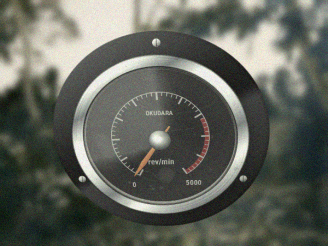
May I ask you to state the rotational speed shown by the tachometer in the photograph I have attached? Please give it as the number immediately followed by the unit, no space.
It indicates 100rpm
